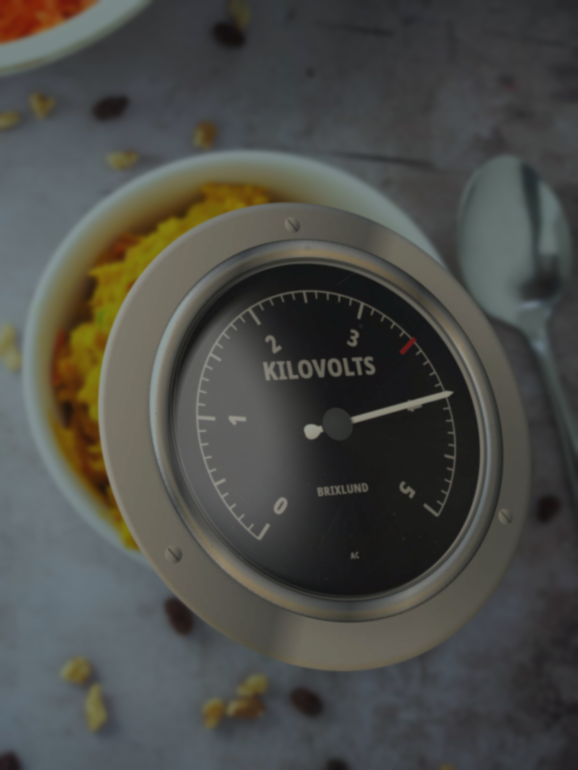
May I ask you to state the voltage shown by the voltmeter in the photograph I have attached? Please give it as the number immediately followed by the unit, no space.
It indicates 4kV
